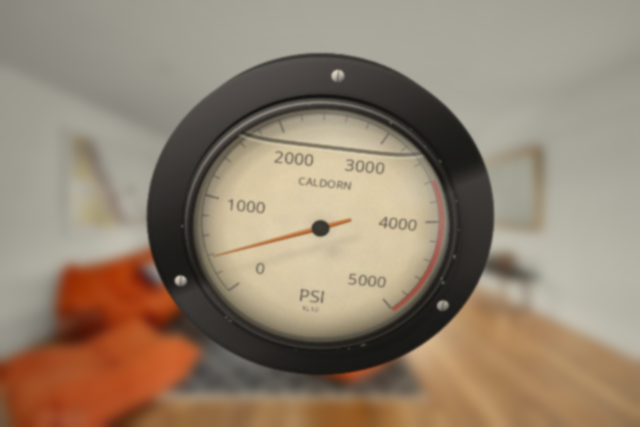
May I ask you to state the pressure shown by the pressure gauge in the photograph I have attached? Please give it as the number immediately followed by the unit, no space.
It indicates 400psi
